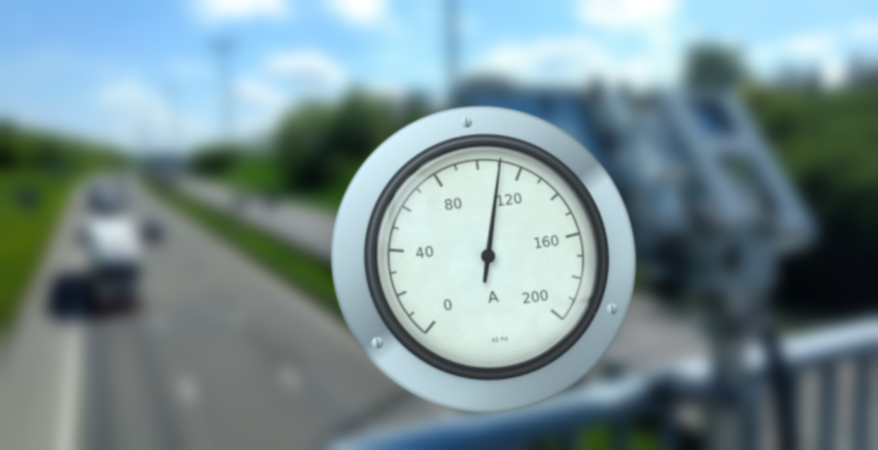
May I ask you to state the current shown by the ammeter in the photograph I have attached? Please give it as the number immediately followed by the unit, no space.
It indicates 110A
